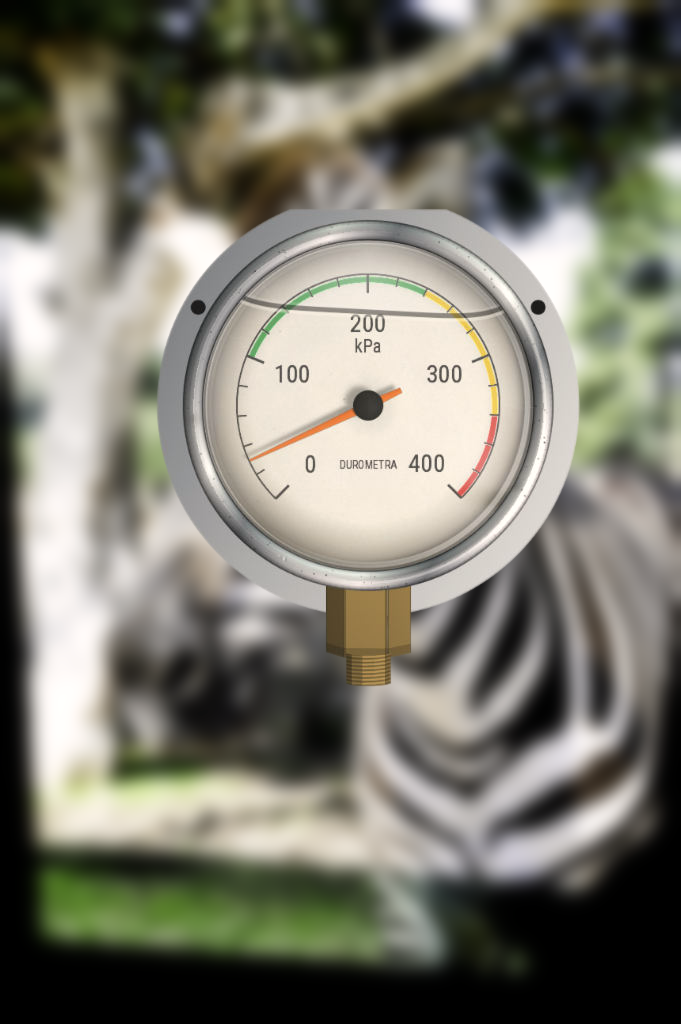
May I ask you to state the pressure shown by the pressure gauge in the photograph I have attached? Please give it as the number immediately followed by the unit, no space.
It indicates 30kPa
